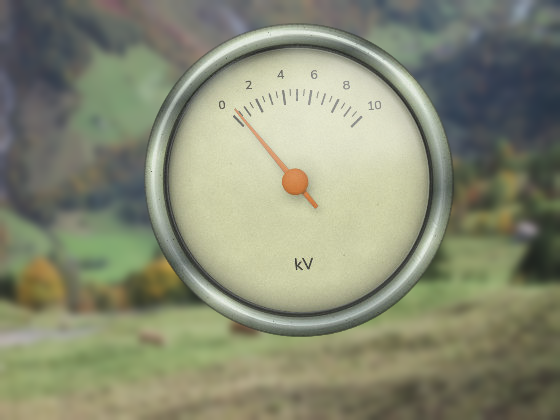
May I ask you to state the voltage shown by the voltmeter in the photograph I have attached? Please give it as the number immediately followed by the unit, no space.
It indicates 0.5kV
